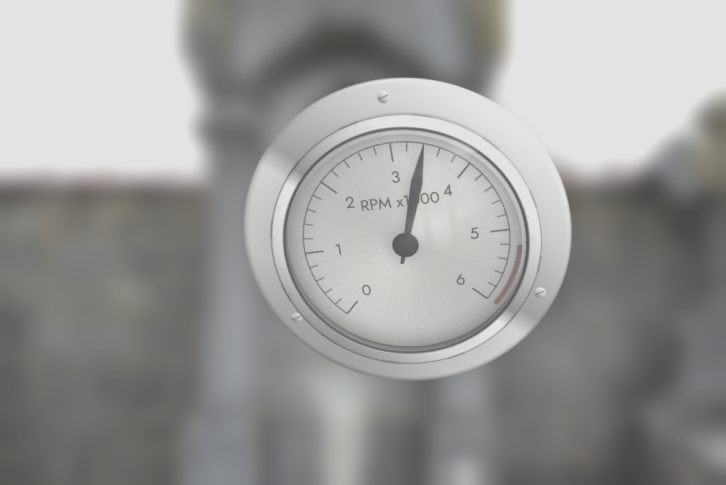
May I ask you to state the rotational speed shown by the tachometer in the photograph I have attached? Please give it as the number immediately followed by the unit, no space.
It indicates 3400rpm
